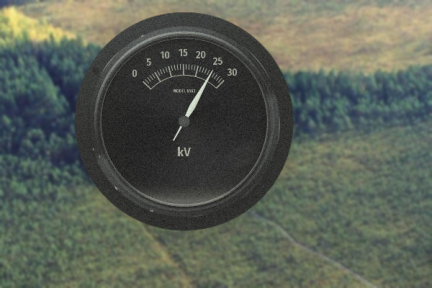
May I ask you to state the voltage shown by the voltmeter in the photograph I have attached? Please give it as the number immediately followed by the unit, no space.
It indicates 25kV
